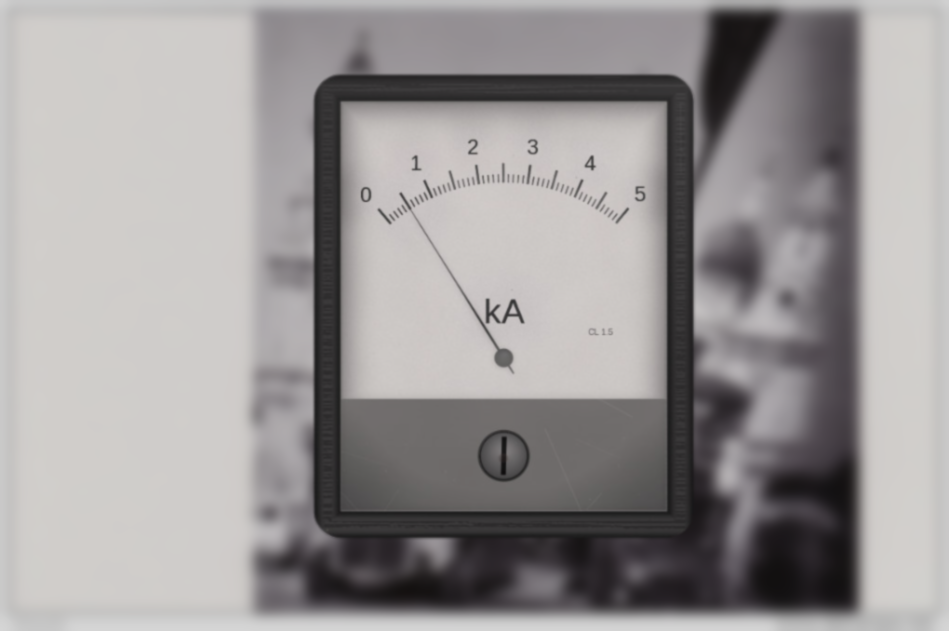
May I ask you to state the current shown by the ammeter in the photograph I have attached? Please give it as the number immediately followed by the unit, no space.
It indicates 0.5kA
